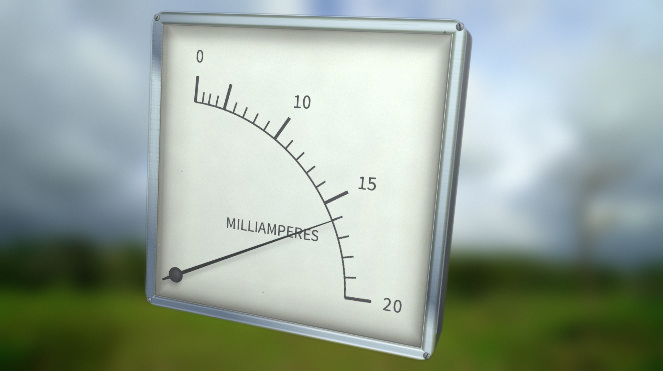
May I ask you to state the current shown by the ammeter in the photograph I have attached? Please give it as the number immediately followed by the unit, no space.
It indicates 16mA
